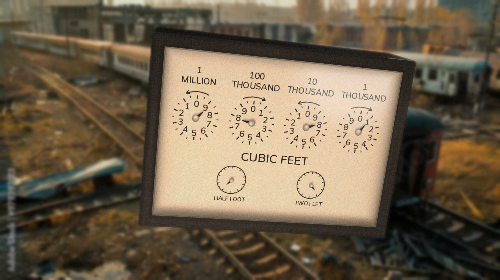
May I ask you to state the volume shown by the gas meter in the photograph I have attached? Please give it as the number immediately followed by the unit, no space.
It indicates 878100ft³
